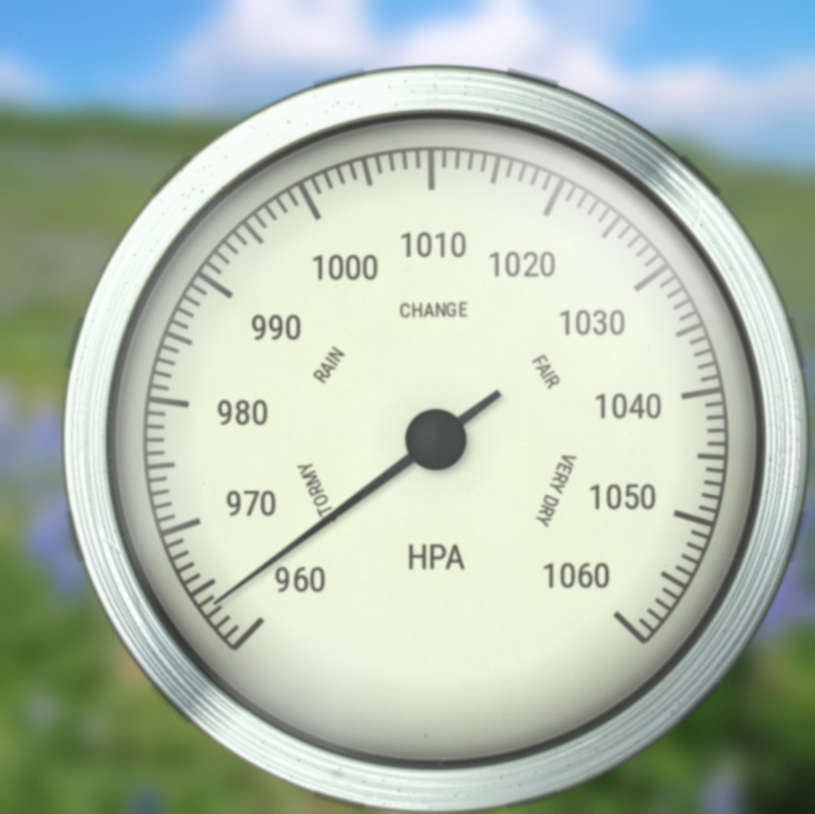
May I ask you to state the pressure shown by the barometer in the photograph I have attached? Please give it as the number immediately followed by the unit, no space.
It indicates 963.5hPa
